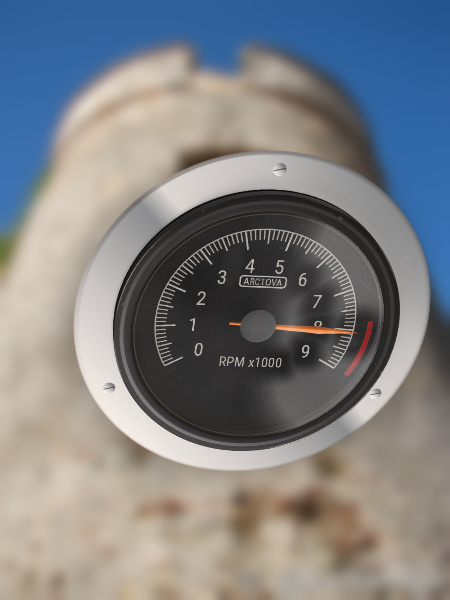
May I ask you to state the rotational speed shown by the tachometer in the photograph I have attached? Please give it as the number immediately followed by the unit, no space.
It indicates 8000rpm
